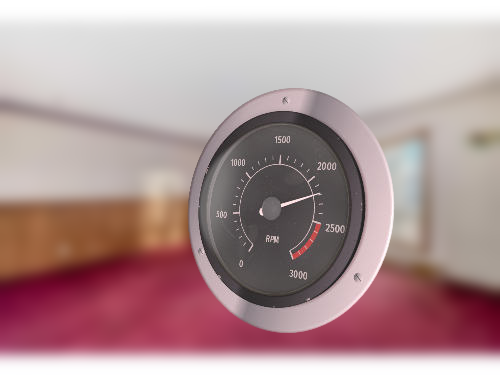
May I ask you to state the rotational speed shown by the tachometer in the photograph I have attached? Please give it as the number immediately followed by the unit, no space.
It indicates 2200rpm
